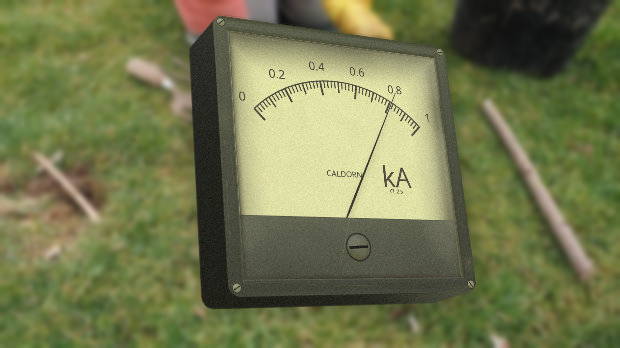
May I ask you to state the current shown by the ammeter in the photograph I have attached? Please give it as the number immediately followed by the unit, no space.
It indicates 0.8kA
